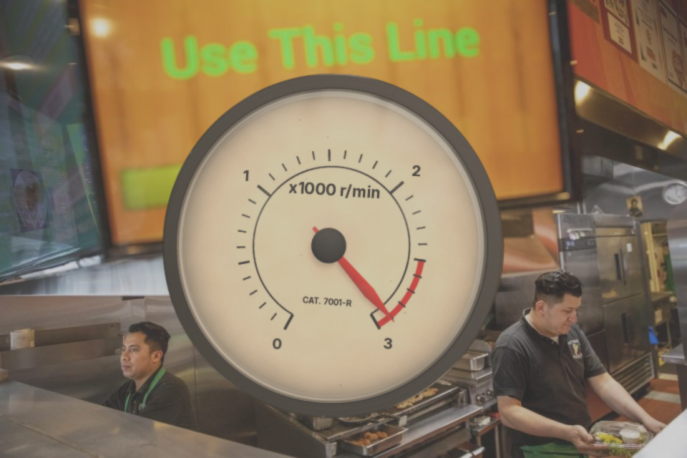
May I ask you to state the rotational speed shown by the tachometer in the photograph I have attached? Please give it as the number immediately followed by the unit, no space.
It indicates 2900rpm
